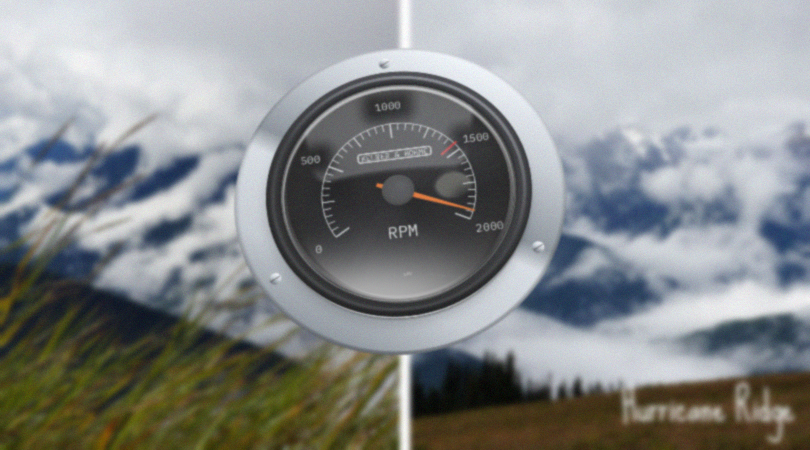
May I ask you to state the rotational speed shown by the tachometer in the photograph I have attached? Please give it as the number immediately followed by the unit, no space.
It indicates 1950rpm
